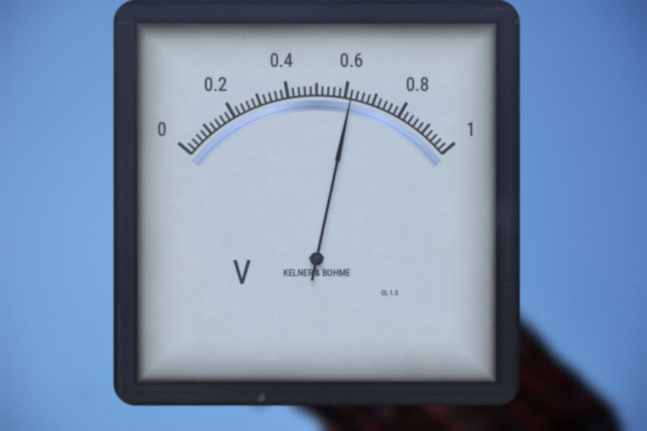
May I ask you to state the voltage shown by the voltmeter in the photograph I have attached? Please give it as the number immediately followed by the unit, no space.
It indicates 0.62V
